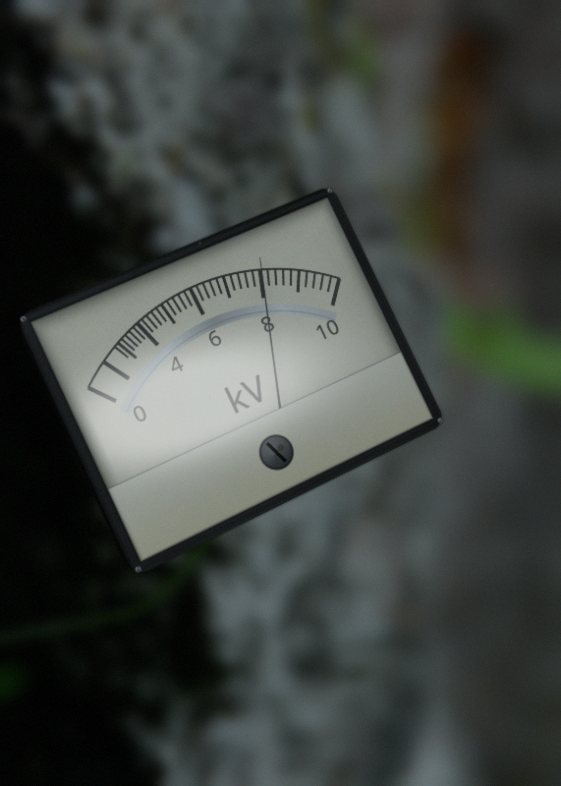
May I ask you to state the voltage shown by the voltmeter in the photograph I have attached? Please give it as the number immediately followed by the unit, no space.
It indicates 8kV
